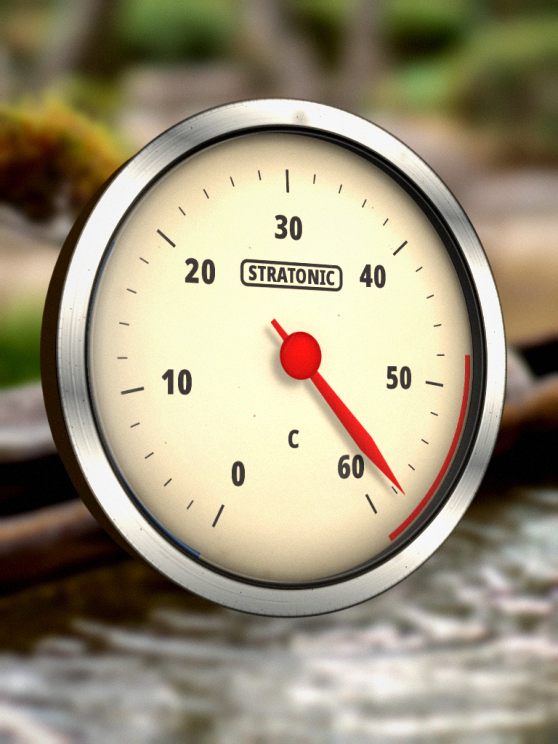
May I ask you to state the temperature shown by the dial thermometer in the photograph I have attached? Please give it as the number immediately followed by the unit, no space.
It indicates 58°C
